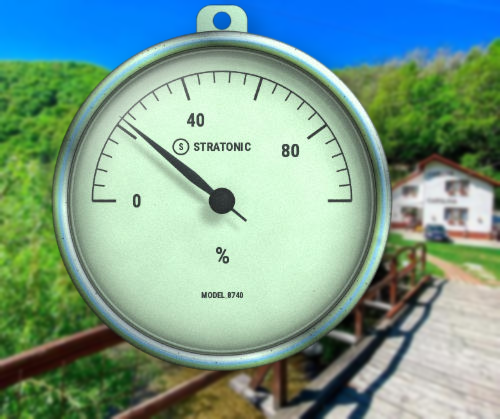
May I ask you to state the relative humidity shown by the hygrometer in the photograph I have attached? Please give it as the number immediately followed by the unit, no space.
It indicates 22%
